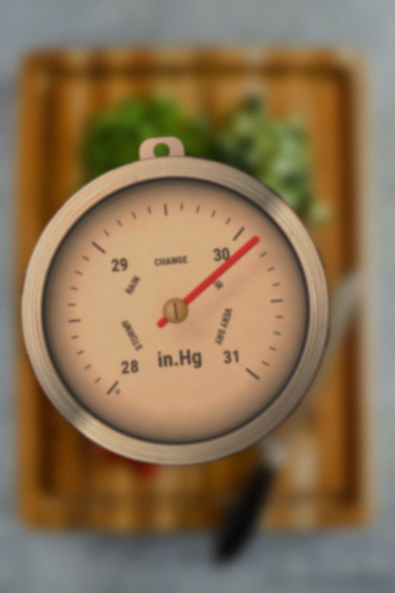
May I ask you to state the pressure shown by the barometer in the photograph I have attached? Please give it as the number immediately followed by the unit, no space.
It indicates 30.1inHg
